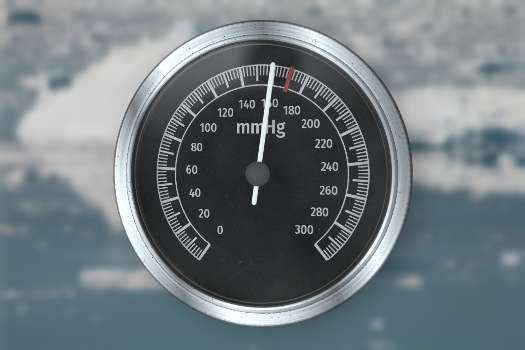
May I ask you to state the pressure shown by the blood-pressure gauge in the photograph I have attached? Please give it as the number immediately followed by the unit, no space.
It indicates 160mmHg
